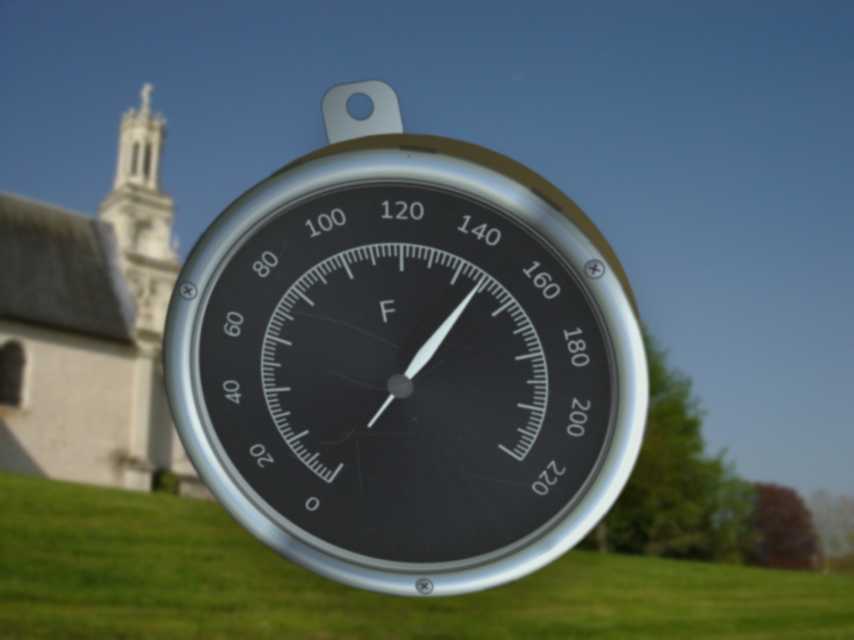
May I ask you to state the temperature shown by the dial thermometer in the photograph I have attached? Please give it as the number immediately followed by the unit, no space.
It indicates 148°F
